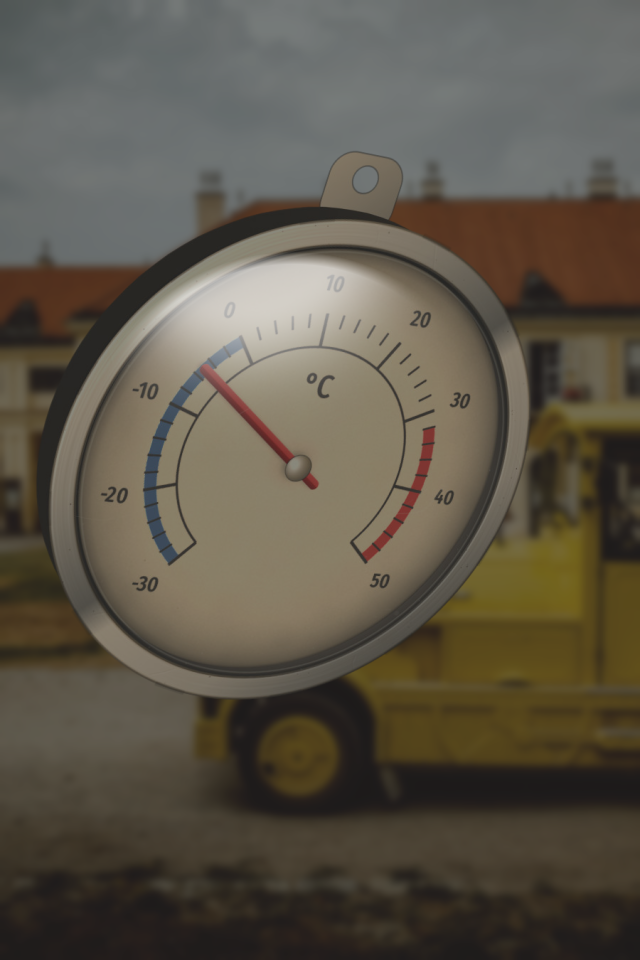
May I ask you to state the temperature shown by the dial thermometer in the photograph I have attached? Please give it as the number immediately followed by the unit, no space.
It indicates -5°C
